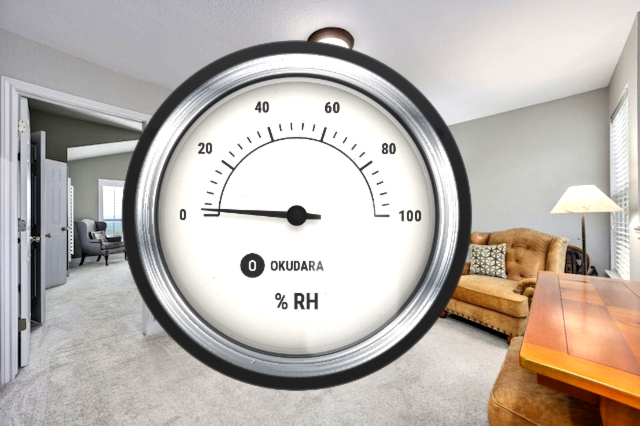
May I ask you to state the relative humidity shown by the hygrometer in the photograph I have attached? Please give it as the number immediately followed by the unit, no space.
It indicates 2%
